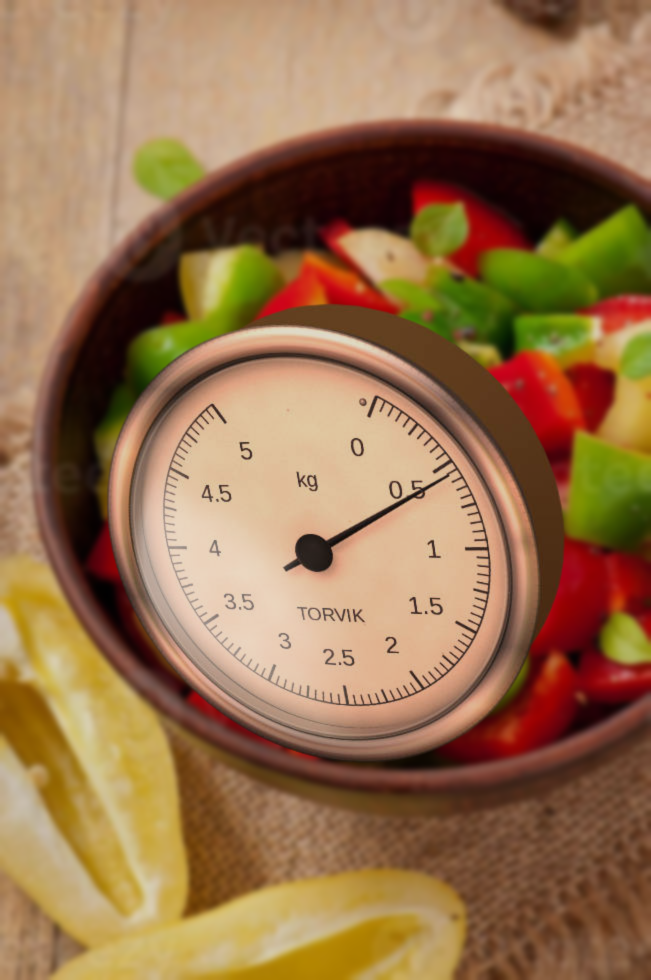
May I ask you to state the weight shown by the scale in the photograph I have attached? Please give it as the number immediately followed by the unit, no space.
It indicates 0.55kg
